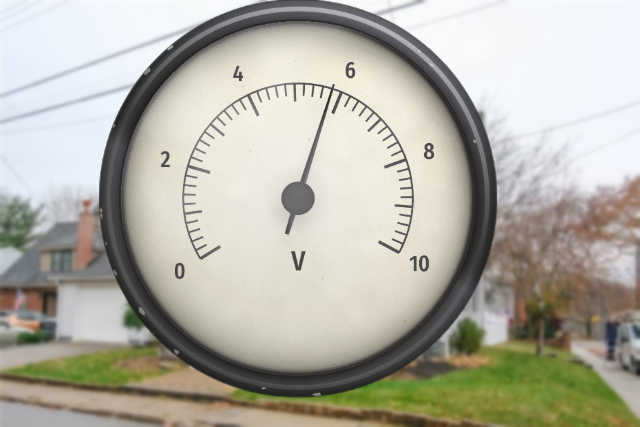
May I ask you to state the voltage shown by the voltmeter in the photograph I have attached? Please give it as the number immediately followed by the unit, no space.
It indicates 5.8V
